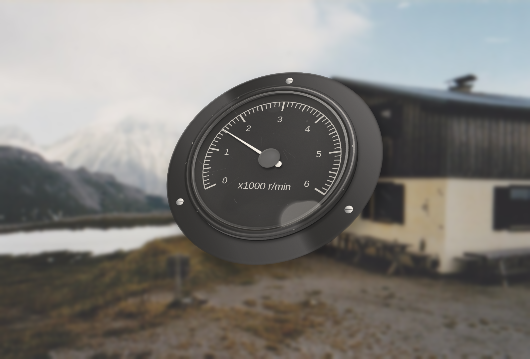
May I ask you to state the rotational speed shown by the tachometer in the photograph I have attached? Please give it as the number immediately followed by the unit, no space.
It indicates 1500rpm
